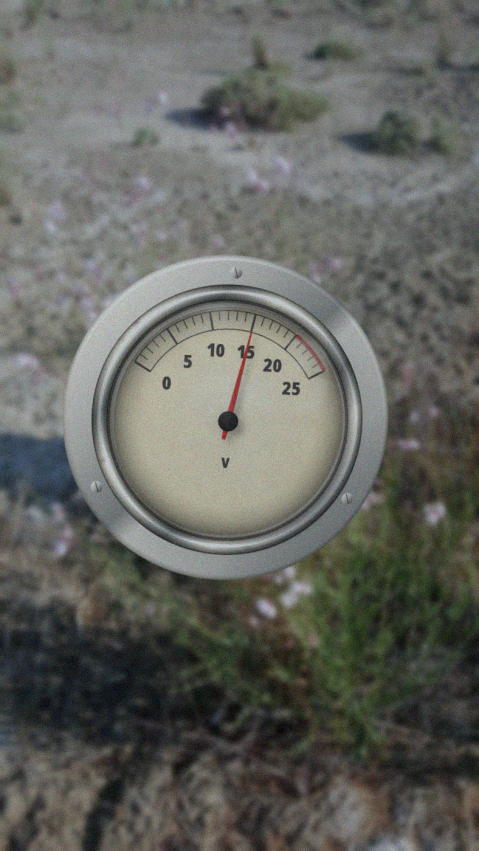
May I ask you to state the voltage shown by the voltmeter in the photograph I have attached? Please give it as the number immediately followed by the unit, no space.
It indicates 15V
